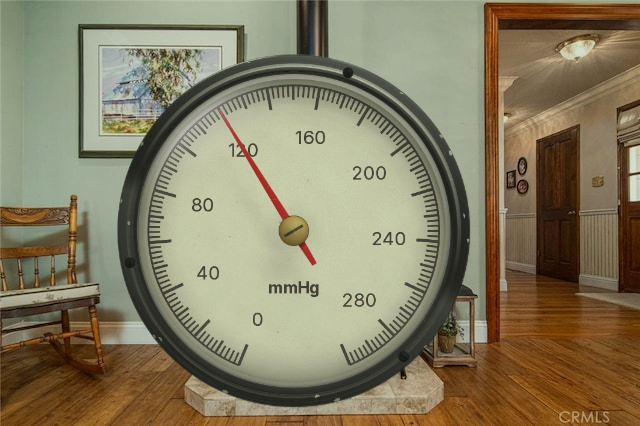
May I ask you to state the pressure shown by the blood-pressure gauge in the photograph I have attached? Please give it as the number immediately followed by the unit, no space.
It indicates 120mmHg
